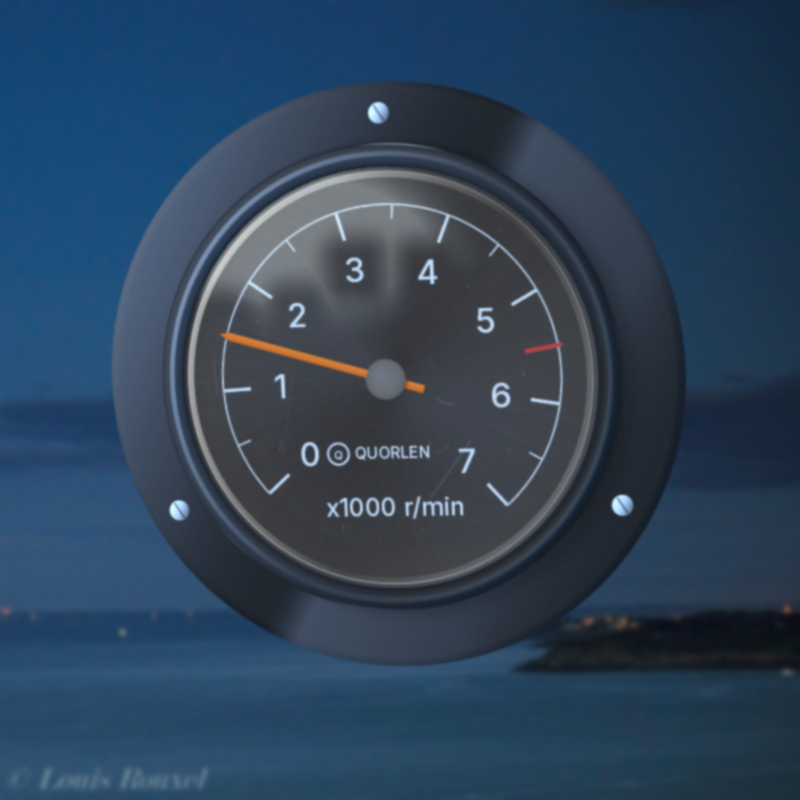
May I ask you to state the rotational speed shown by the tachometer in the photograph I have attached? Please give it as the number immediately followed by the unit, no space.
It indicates 1500rpm
